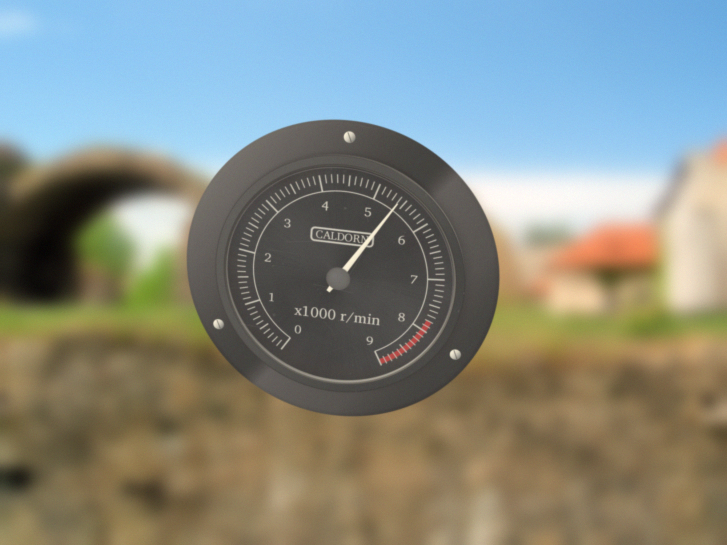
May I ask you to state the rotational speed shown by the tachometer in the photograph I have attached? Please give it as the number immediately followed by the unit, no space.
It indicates 5400rpm
